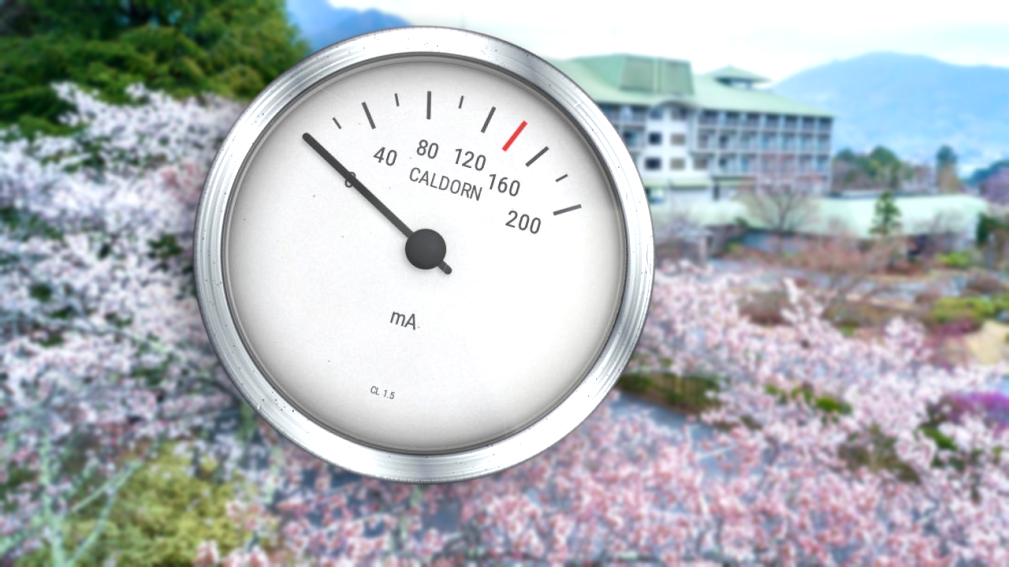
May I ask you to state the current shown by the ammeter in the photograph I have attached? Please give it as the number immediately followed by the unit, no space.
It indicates 0mA
